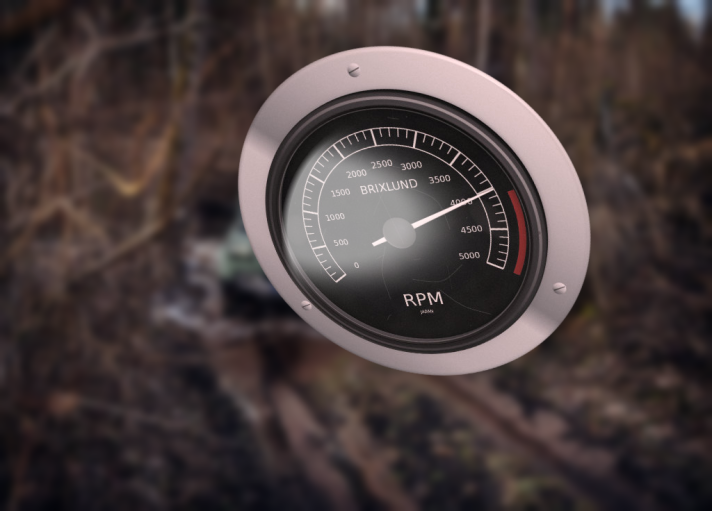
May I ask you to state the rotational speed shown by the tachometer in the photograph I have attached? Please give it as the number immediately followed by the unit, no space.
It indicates 4000rpm
